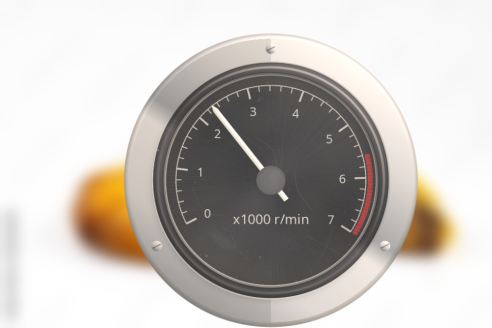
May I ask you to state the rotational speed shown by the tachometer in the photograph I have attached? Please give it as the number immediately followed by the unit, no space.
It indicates 2300rpm
